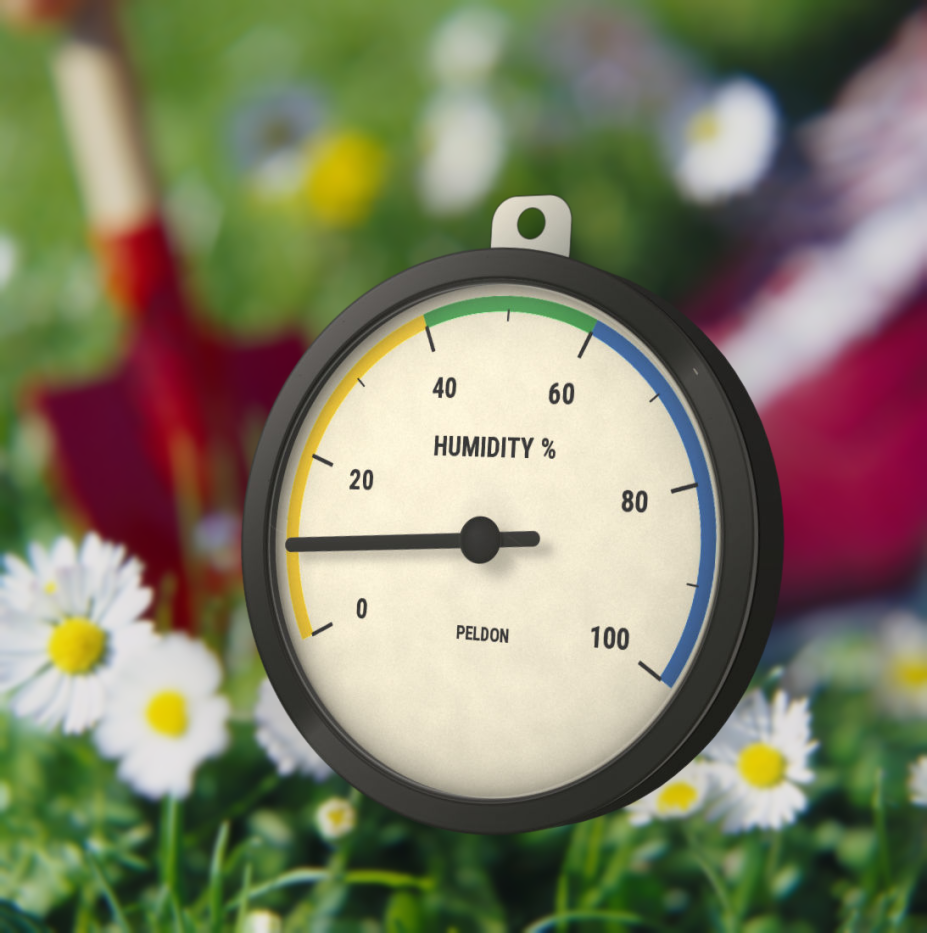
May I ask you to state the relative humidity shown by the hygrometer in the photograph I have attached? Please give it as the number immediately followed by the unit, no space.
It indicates 10%
